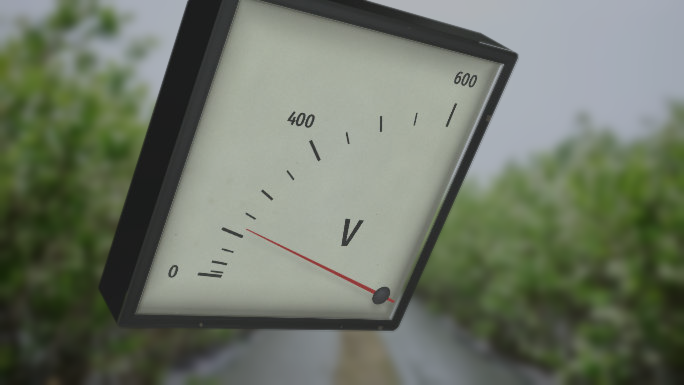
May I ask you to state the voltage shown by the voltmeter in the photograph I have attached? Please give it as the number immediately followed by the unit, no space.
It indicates 225V
